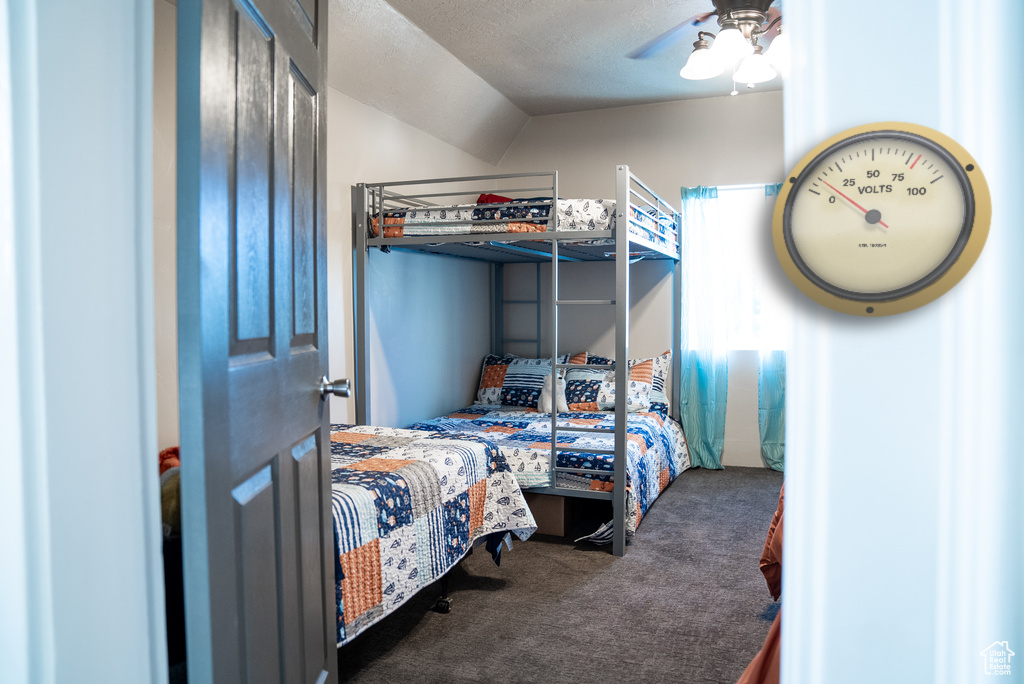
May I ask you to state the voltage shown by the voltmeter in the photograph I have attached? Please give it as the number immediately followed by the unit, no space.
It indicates 10V
